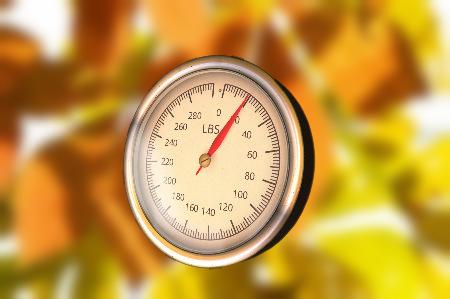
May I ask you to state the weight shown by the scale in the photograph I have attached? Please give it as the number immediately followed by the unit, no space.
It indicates 20lb
